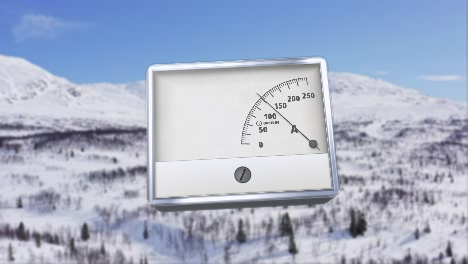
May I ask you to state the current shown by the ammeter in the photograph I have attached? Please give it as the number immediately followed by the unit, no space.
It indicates 125A
